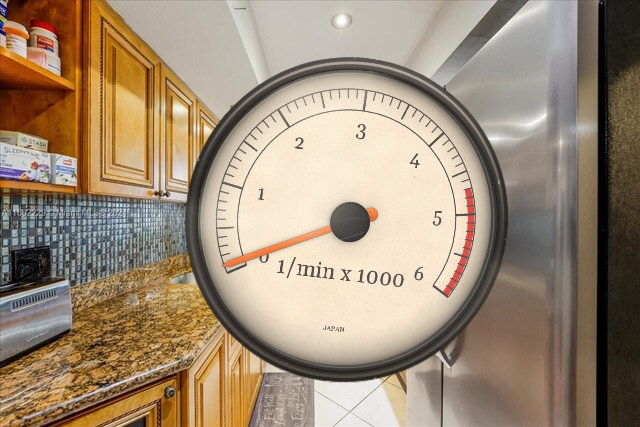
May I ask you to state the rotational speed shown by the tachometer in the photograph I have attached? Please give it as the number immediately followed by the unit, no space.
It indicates 100rpm
